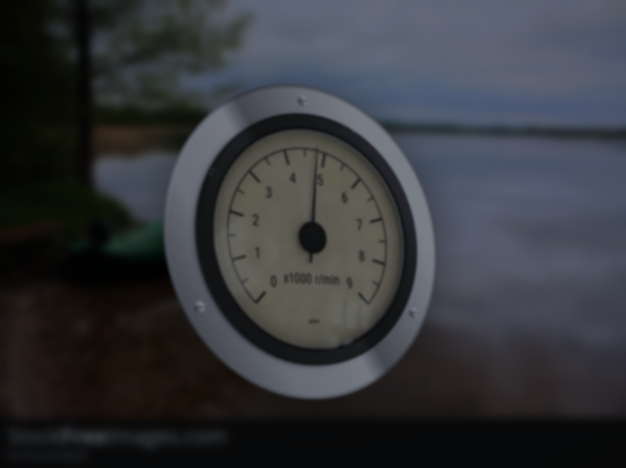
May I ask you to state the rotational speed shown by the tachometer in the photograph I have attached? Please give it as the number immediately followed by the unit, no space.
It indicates 4750rpm
